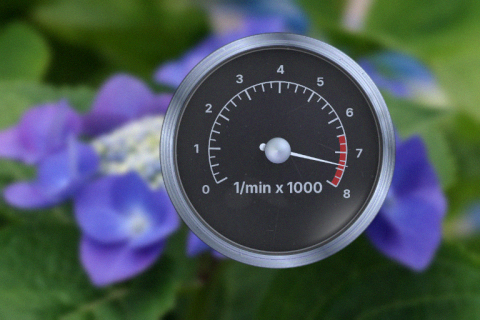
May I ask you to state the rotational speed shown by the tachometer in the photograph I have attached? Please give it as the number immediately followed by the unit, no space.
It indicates 7375rpm
